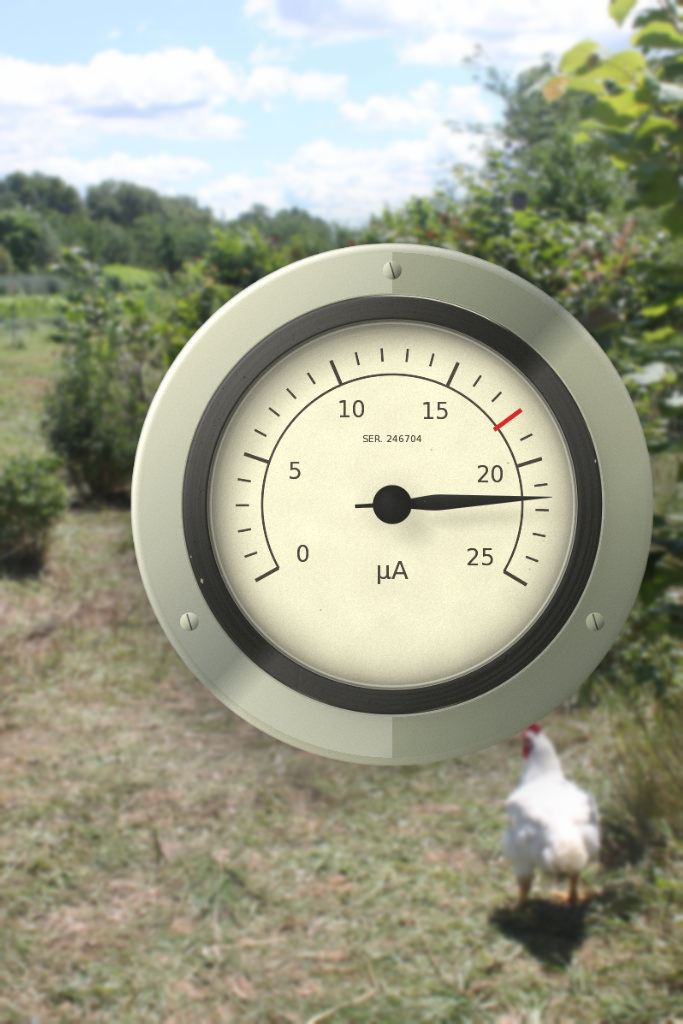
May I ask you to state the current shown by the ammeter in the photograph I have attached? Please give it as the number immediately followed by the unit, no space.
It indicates 21.5µA
